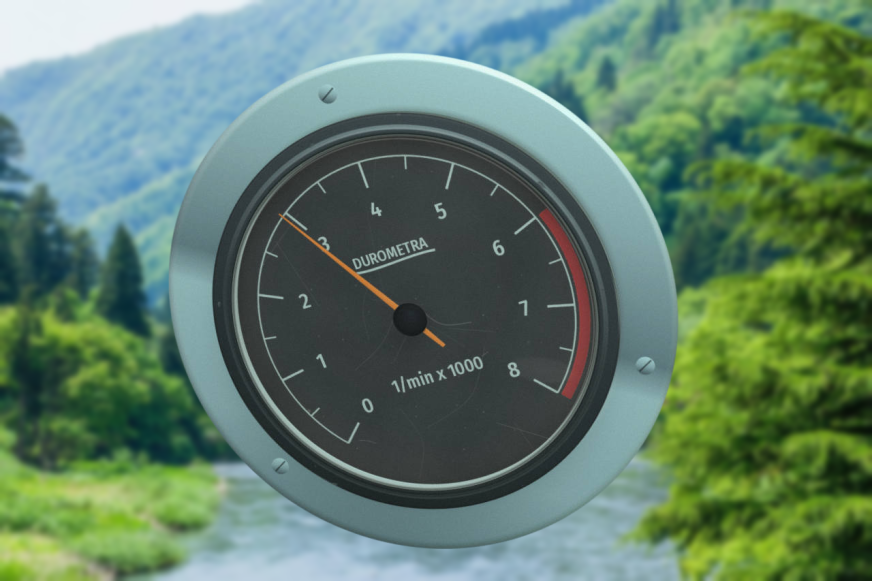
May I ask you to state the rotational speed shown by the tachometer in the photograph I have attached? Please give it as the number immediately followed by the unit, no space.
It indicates 3000rpm
